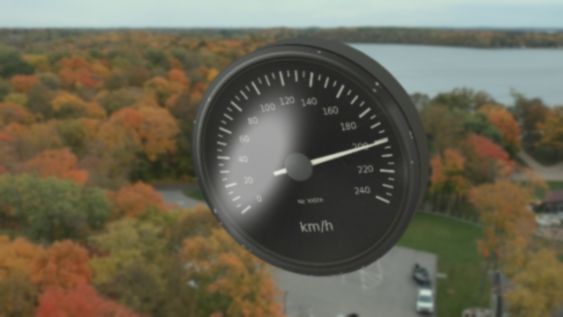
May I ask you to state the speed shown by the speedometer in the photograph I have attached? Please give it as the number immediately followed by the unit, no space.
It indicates 200km/h
